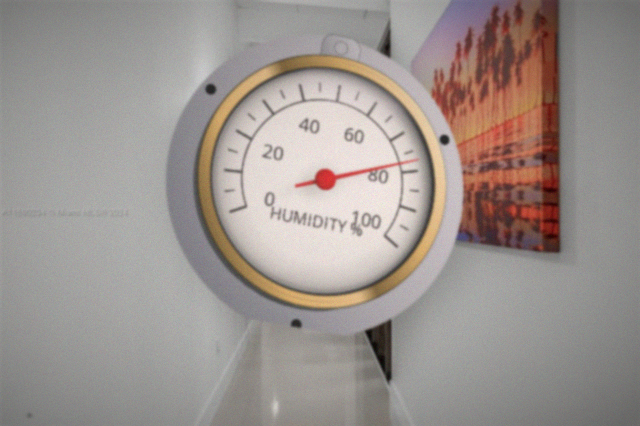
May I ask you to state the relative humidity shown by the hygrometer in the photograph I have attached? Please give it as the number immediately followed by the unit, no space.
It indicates 77.5%
